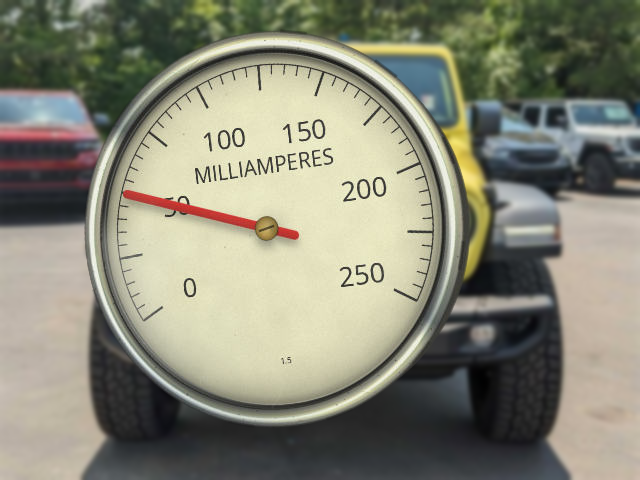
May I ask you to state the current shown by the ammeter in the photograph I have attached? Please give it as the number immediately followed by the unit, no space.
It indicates 50mA
